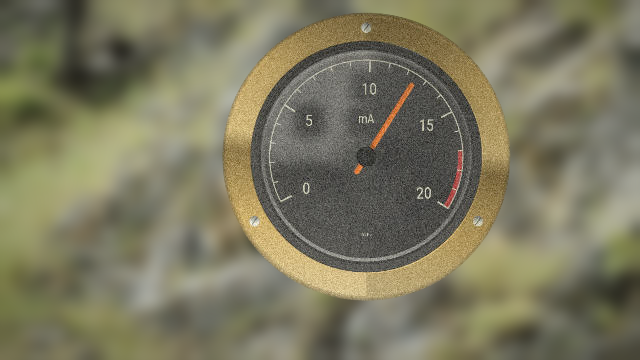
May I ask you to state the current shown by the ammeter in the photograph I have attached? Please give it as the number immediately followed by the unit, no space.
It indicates 12.5mA
